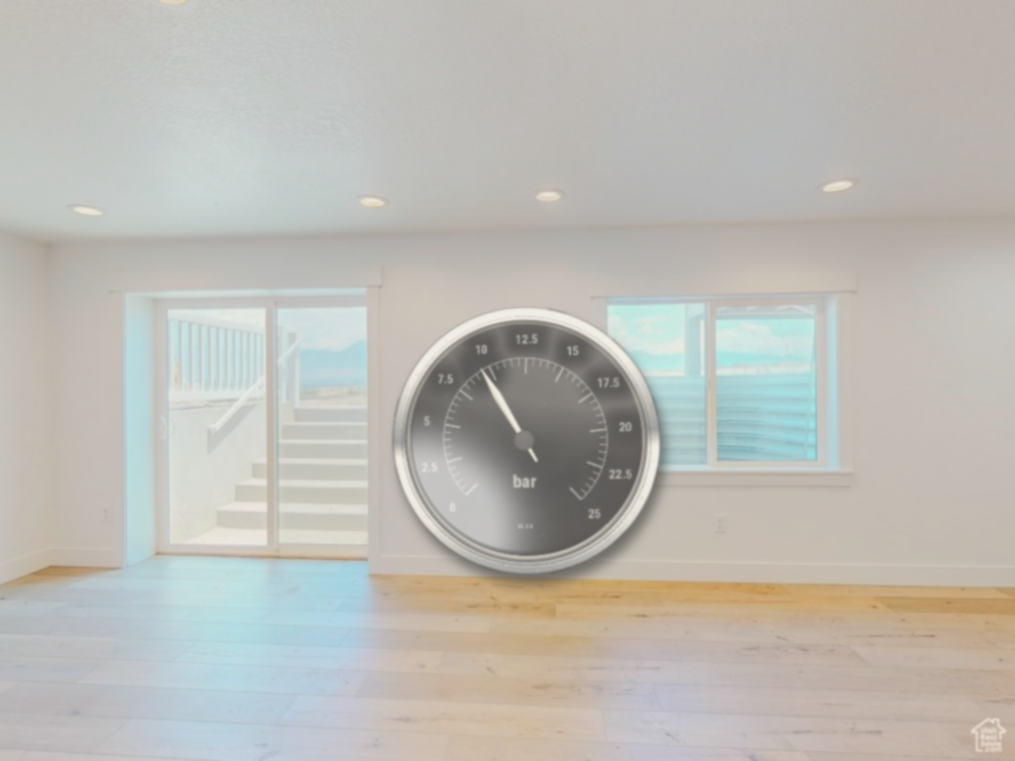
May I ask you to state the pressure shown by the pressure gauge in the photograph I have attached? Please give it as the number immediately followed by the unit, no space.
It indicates 9.5bar
